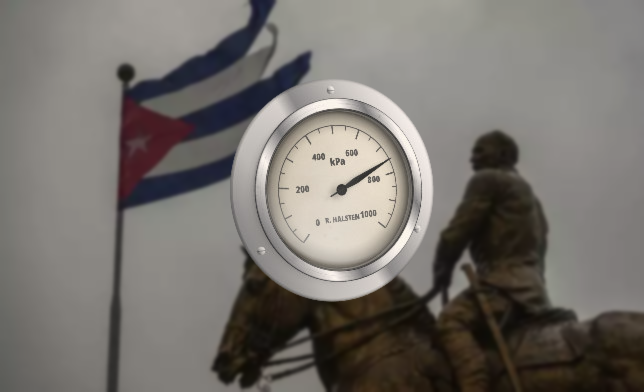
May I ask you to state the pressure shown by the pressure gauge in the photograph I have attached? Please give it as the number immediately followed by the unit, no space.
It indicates 750kPa
